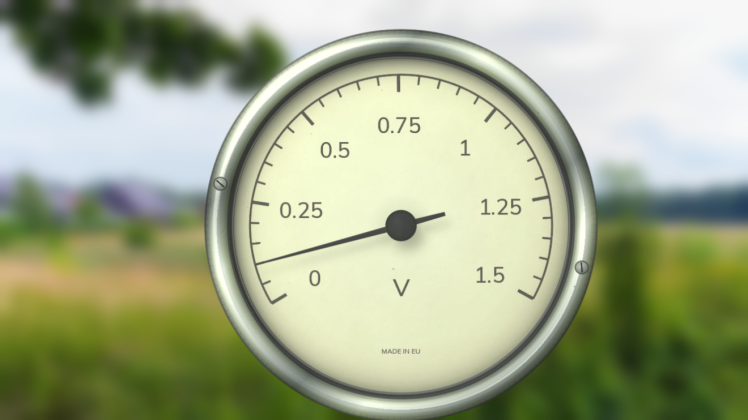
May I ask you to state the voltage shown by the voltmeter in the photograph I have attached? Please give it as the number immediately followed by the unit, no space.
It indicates 0.1V
